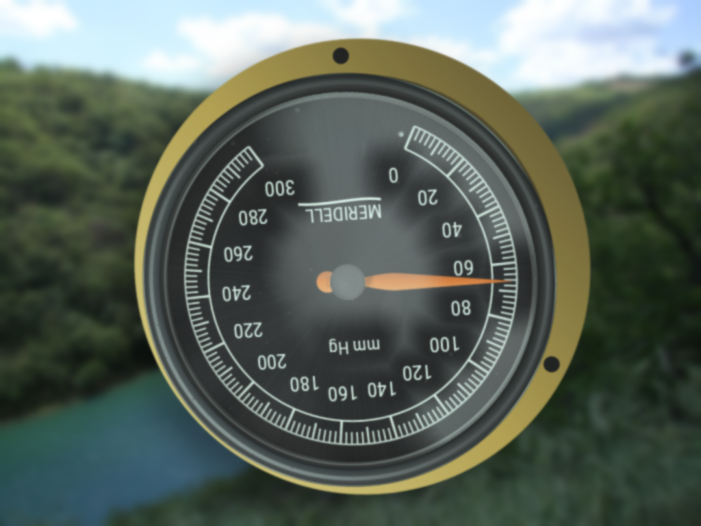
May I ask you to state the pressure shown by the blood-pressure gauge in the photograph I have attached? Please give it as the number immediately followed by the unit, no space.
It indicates 66mmHg
